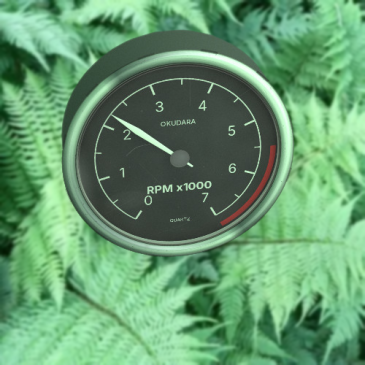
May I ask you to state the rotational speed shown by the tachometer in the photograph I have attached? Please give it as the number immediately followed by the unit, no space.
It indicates 2250rpm
